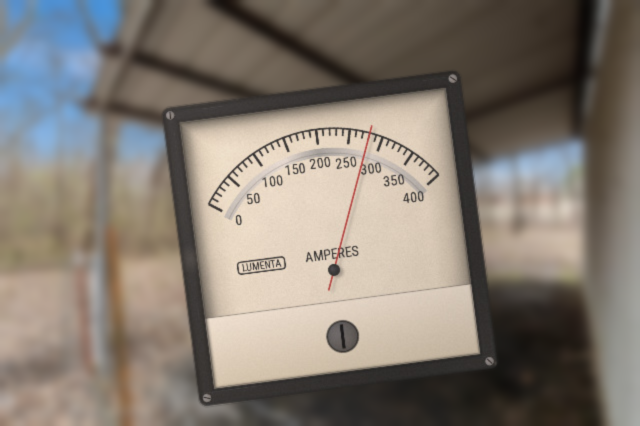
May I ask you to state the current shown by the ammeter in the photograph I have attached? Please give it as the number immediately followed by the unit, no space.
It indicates 280A
